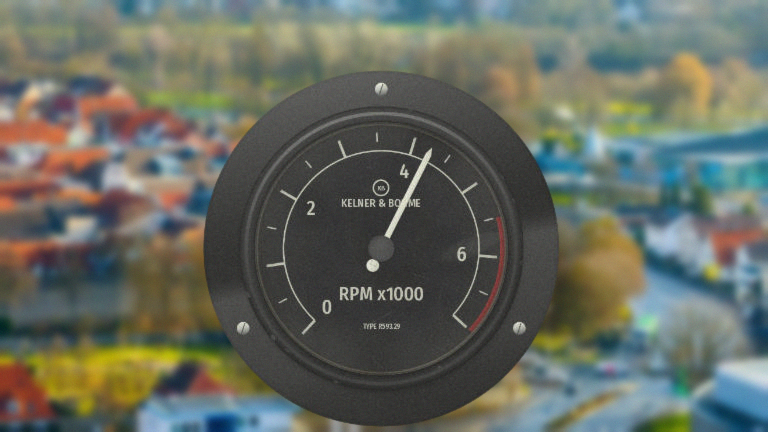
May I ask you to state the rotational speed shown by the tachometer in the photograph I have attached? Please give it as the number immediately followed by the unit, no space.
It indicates 4250rpm
